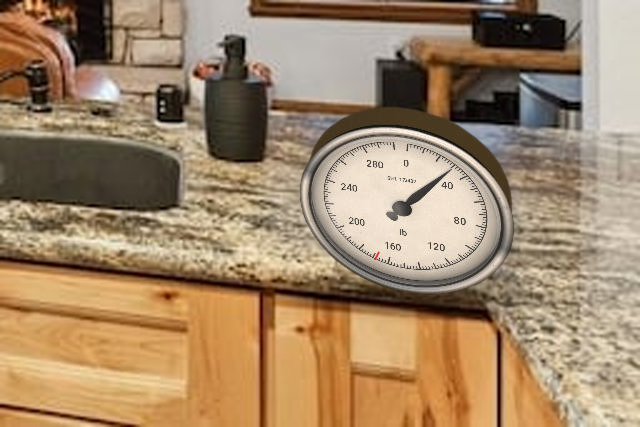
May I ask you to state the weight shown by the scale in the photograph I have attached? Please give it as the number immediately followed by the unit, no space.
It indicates 30lb
